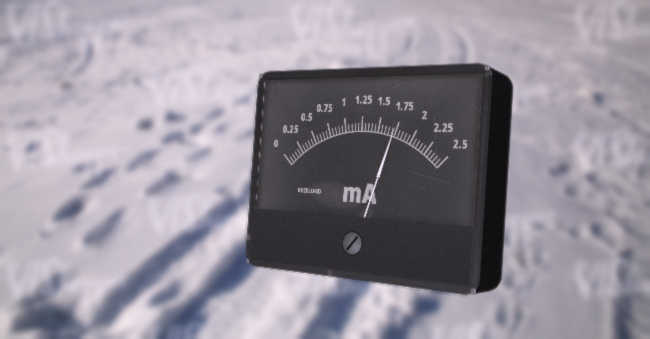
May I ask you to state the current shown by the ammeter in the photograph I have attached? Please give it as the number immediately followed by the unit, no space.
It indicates 1.75mA
